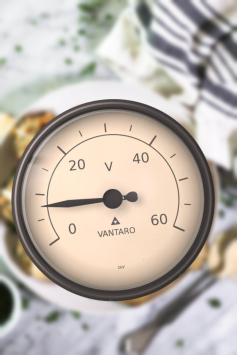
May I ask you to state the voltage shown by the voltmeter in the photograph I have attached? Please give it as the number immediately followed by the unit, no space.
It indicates 7.5V
